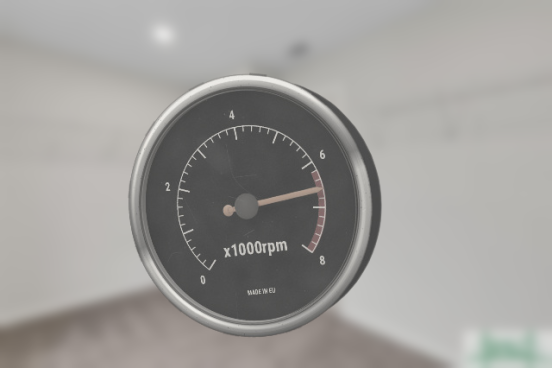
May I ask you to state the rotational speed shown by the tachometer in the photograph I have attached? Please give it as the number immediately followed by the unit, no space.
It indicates 6600rpm
